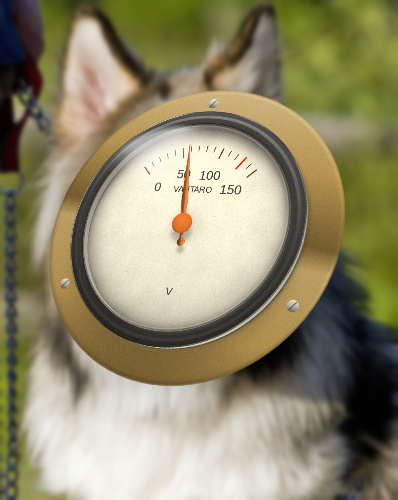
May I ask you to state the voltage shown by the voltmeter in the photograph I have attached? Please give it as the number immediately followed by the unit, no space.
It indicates 60V
